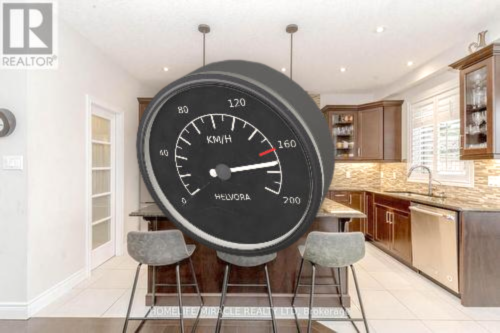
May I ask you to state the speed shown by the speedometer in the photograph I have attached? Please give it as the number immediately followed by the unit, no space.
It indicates 170km/h
